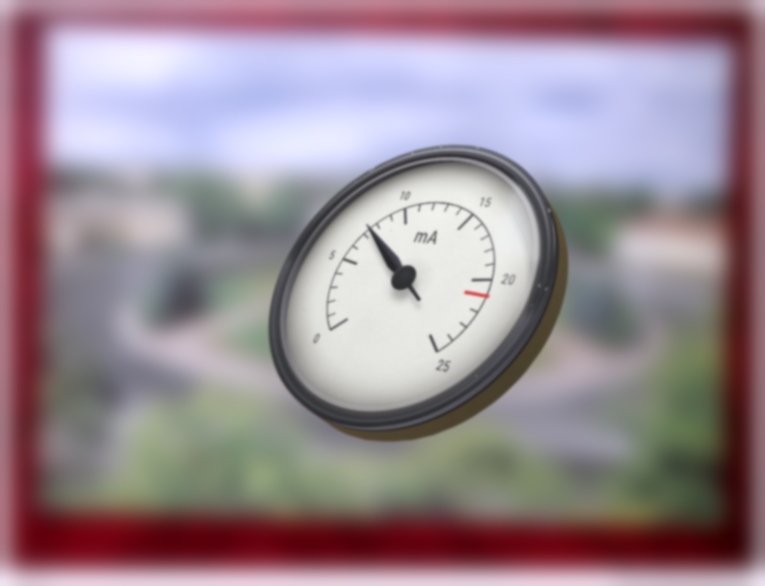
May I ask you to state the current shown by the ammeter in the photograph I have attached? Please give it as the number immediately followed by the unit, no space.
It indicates 7.5mA
